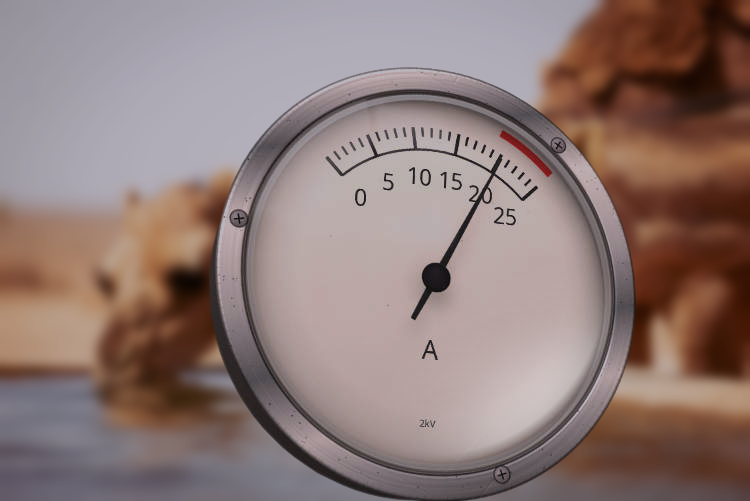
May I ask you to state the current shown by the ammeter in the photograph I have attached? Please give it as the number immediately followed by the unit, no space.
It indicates 20A
